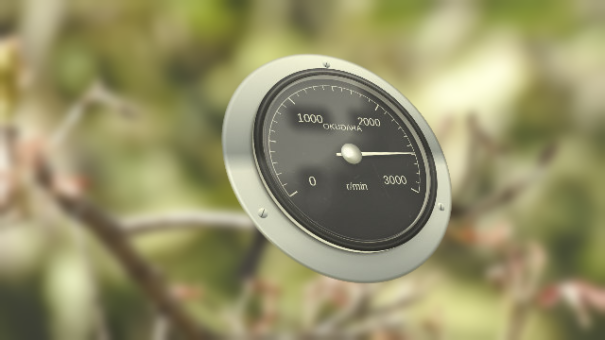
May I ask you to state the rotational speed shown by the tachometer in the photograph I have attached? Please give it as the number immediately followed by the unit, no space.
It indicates 2600rpm
